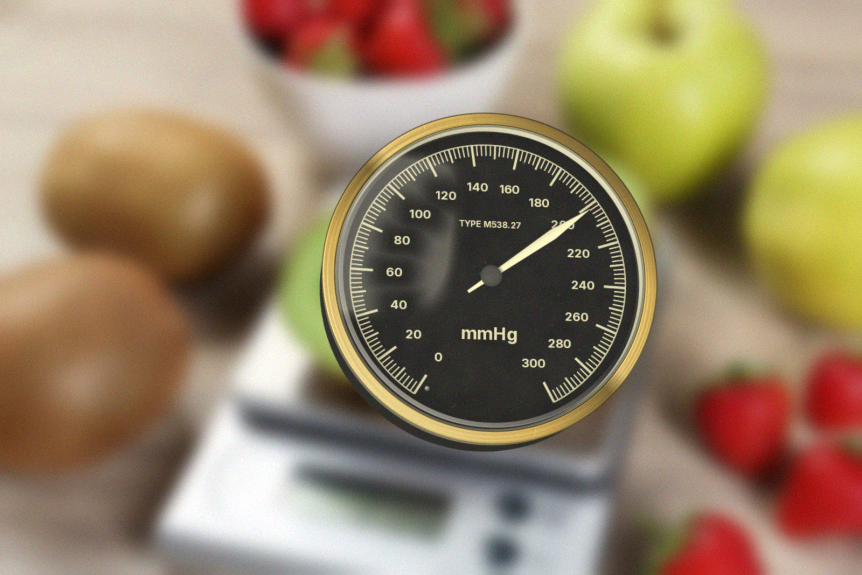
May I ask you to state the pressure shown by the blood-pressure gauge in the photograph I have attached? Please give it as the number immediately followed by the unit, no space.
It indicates 202mmHg
